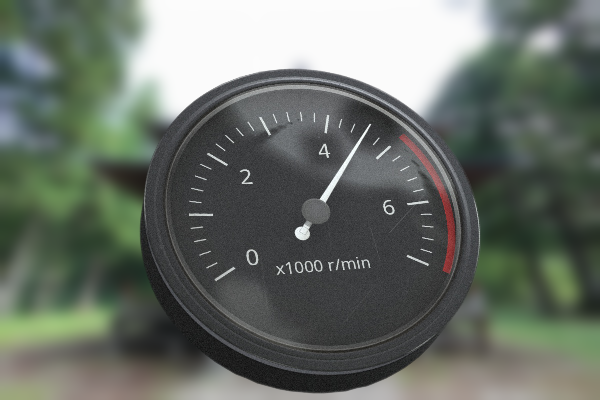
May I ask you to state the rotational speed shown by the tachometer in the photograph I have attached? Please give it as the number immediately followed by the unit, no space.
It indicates 4600rpm
